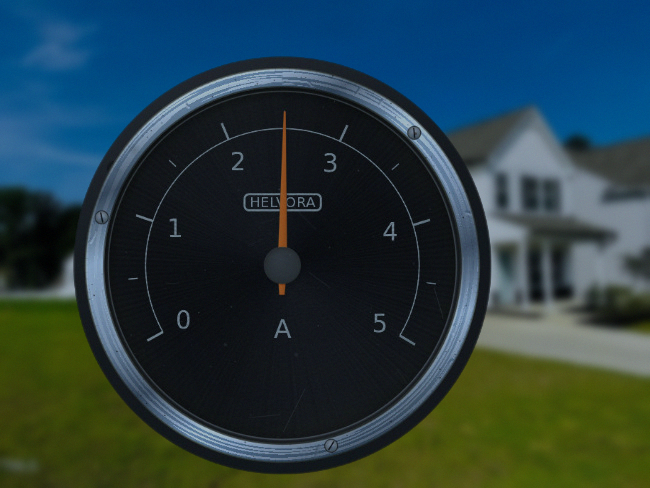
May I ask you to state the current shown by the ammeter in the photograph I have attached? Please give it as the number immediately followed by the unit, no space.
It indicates 2.5A
